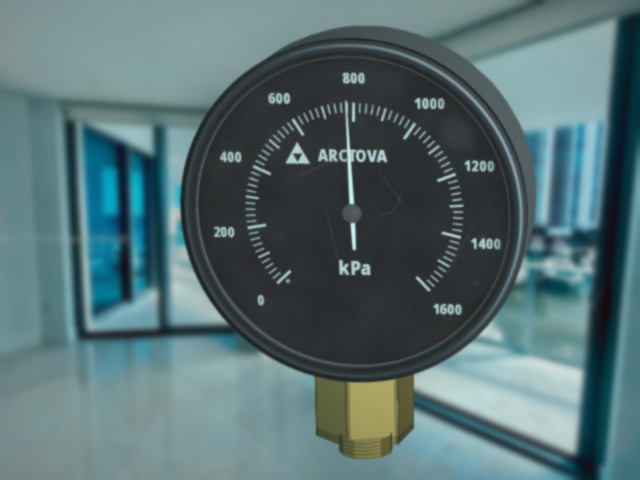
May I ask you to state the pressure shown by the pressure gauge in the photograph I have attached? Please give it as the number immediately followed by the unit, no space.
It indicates 780kPa
